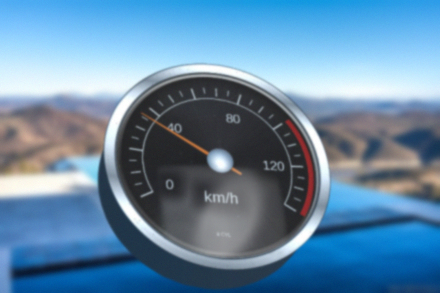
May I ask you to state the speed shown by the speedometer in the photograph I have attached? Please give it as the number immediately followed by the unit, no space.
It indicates 35km/h
